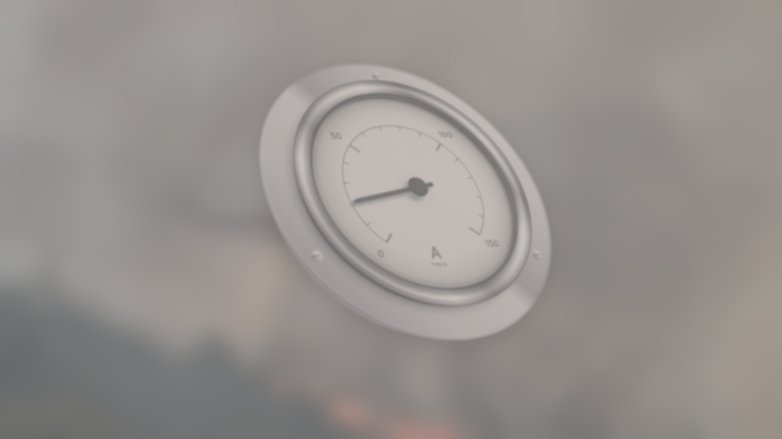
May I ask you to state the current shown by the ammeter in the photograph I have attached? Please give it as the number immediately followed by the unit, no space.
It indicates 20A
